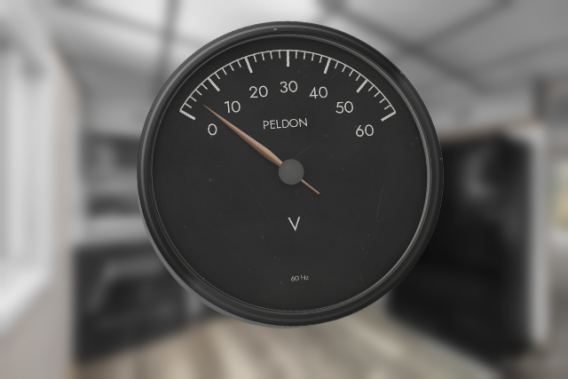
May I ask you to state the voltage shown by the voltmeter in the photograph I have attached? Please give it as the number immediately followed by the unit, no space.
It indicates 4V
